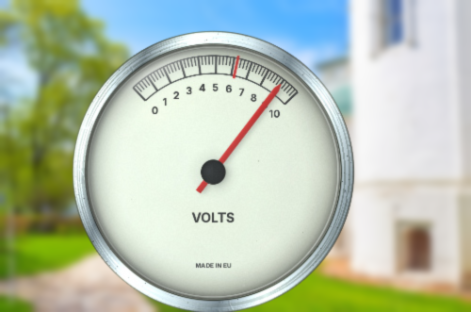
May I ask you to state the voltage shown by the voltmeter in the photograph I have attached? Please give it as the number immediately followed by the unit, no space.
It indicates 9V
